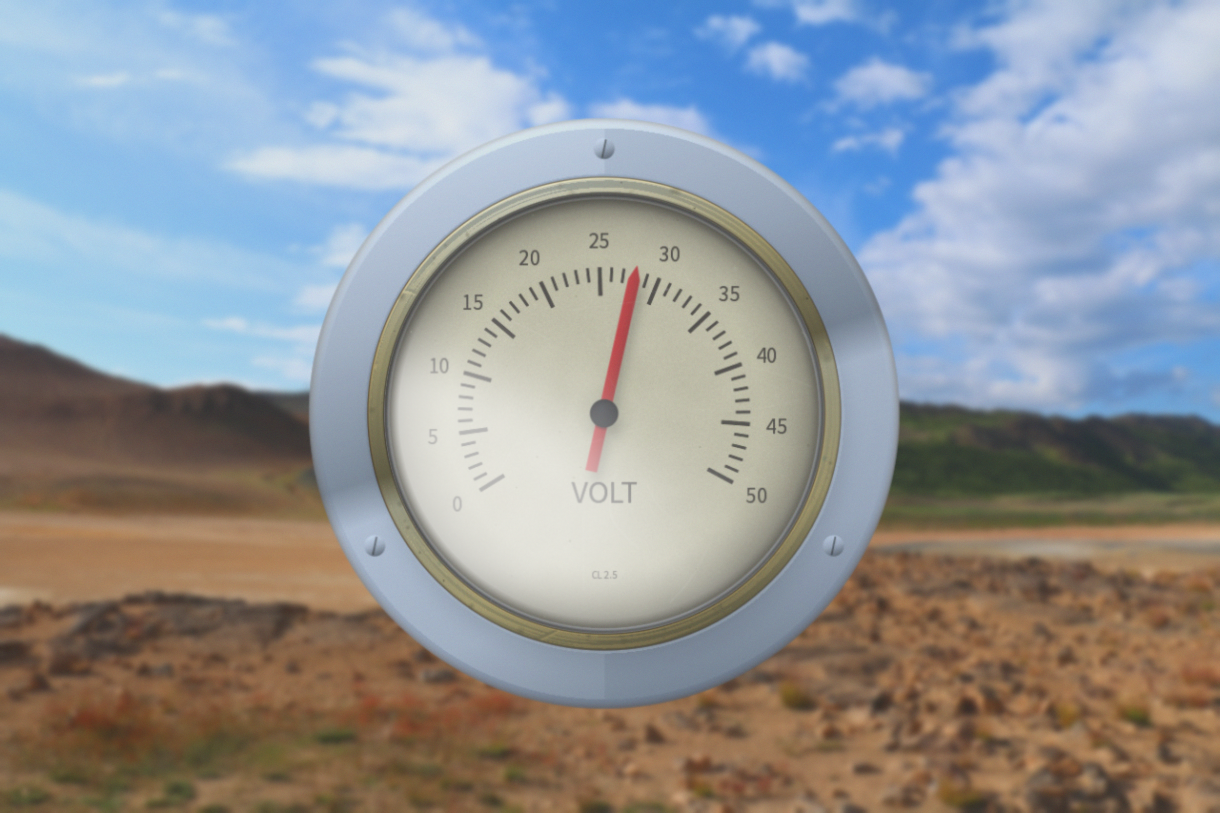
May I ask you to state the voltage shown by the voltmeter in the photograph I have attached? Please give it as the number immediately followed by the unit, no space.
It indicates 28V
